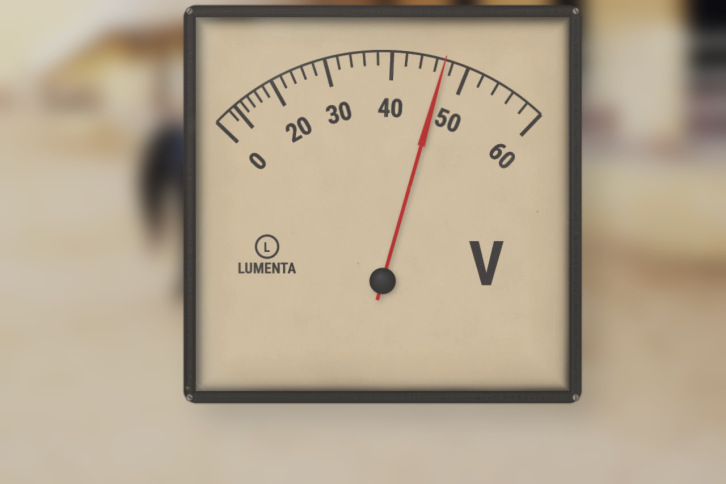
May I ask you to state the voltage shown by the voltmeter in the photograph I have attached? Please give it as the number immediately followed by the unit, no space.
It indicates 47V
